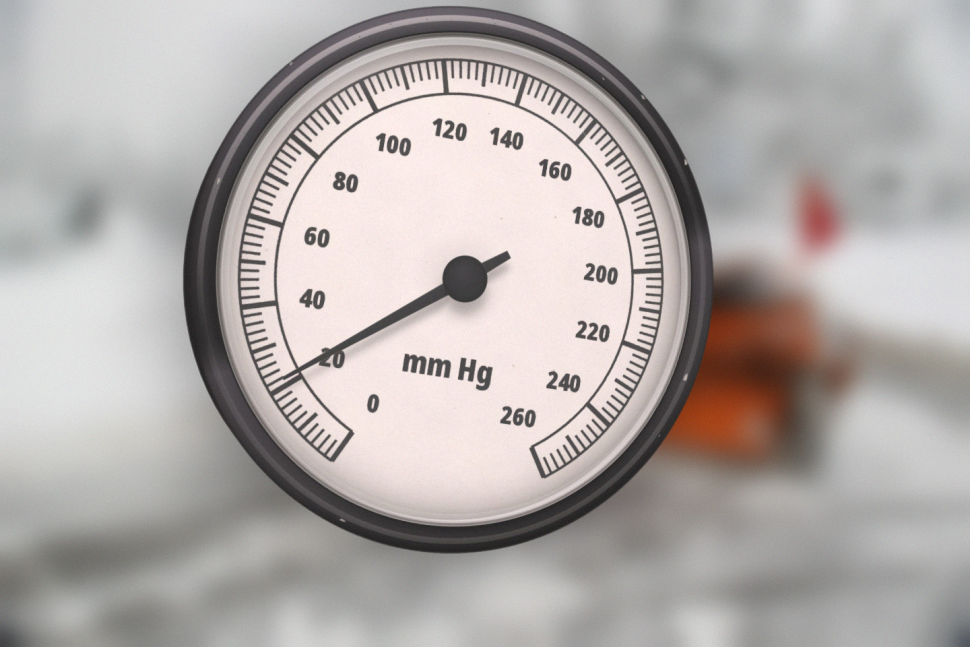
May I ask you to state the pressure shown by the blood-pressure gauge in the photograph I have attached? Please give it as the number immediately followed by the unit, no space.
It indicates 22mmHg
